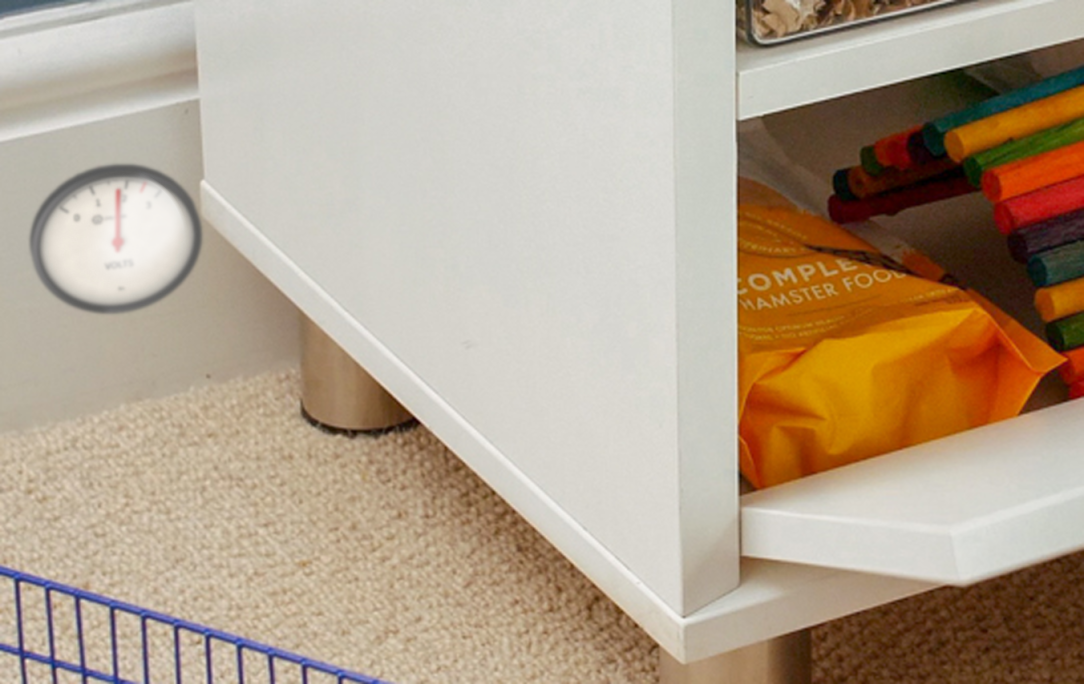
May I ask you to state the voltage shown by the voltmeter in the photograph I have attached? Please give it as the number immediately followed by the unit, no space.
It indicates 1.75V
